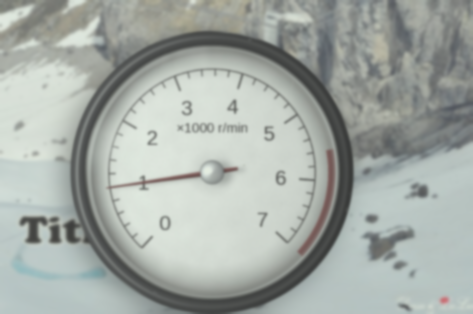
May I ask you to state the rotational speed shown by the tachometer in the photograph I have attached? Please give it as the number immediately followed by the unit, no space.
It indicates 1000rpm
